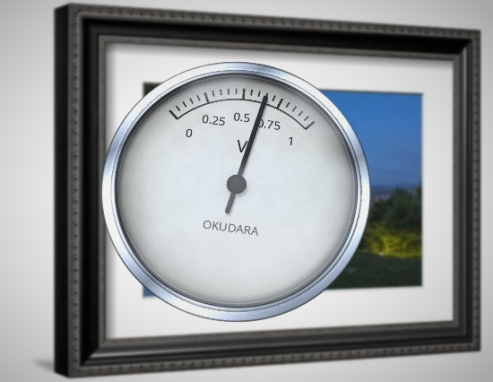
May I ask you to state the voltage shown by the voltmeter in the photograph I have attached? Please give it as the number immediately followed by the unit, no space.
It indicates 0.65V
